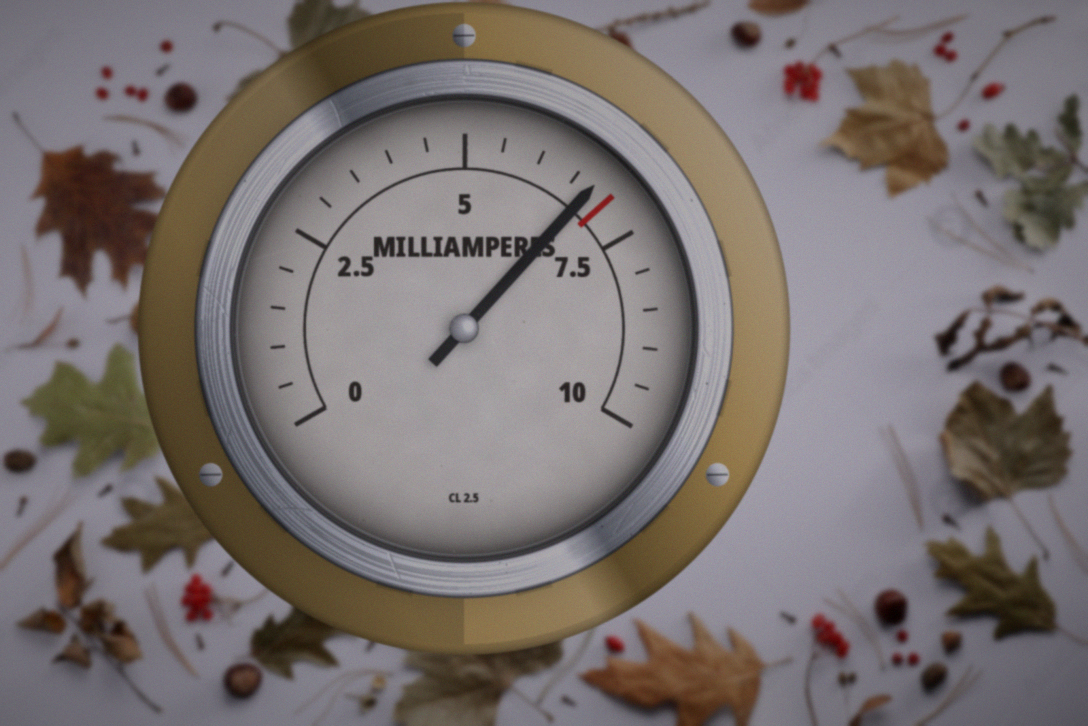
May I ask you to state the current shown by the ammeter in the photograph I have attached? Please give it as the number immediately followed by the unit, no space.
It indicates 6.75mA
